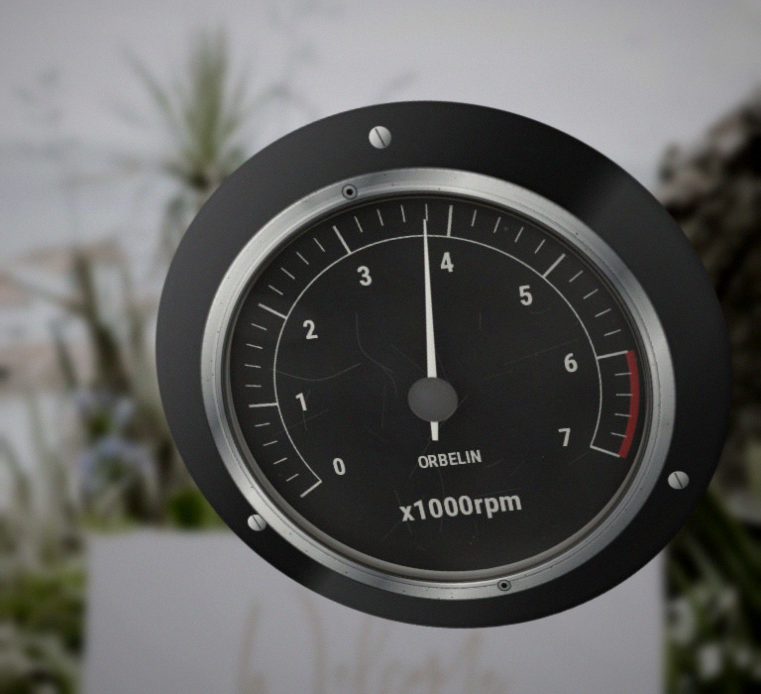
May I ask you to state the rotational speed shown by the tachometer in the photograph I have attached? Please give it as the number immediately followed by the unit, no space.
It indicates 3800rpm
